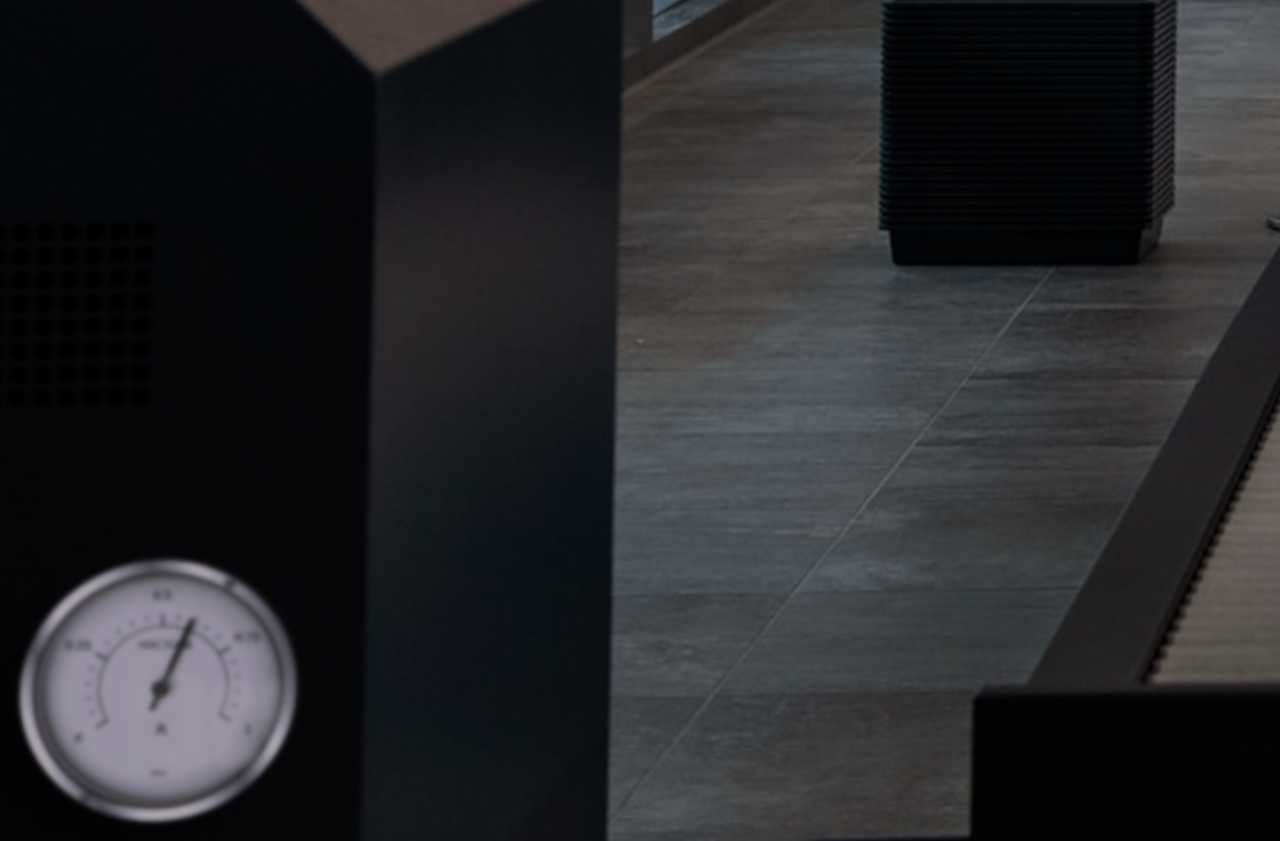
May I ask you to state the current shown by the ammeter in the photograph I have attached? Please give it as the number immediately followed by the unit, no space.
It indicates 0.6A
